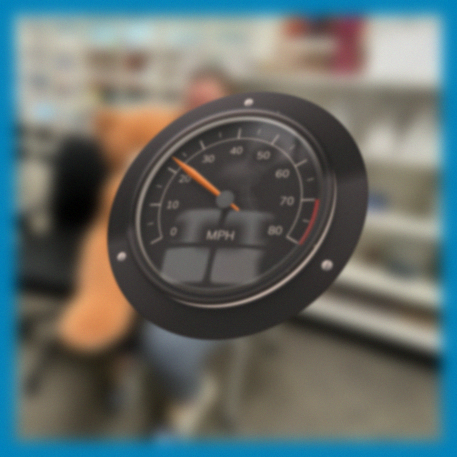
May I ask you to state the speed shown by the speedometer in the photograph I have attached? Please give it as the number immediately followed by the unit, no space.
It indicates 22.5mph
